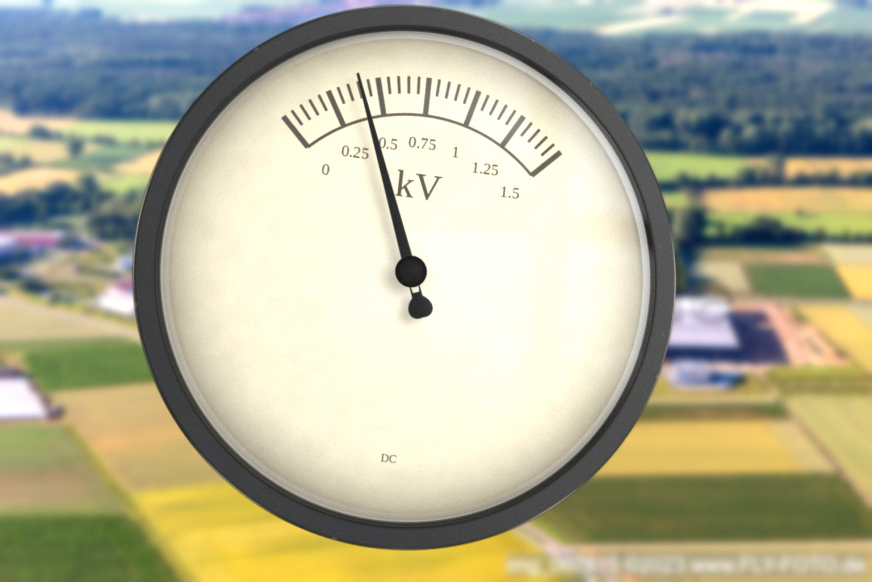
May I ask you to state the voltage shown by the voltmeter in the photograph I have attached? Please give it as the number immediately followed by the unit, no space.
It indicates 0.4kV
